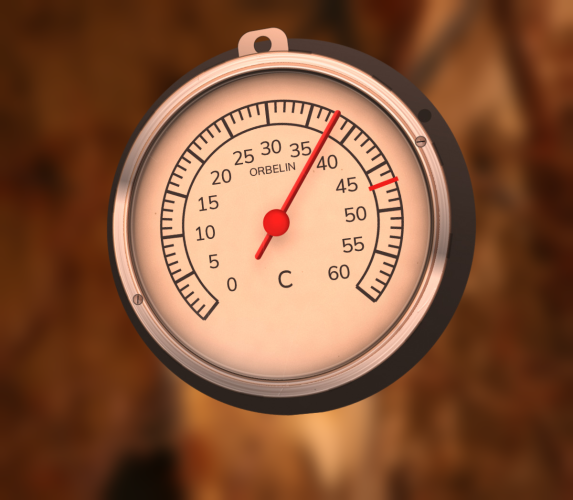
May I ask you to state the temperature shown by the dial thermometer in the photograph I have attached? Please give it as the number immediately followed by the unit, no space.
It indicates 38°C
